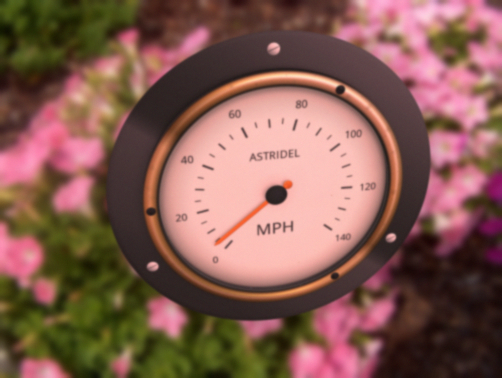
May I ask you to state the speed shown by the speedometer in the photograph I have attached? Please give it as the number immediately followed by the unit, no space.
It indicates 5mph
